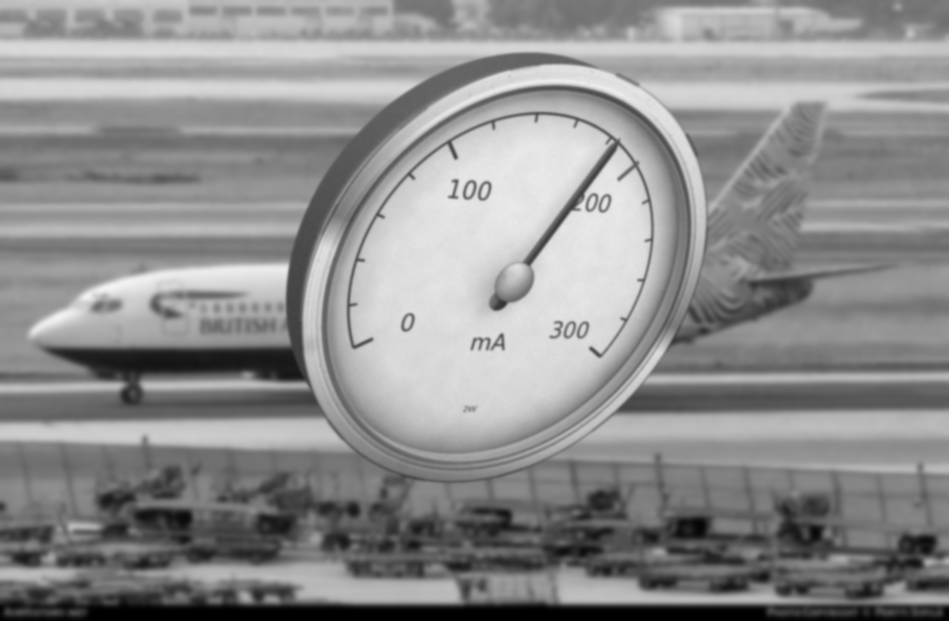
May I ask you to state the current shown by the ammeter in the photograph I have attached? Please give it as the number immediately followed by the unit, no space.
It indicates 180mA
